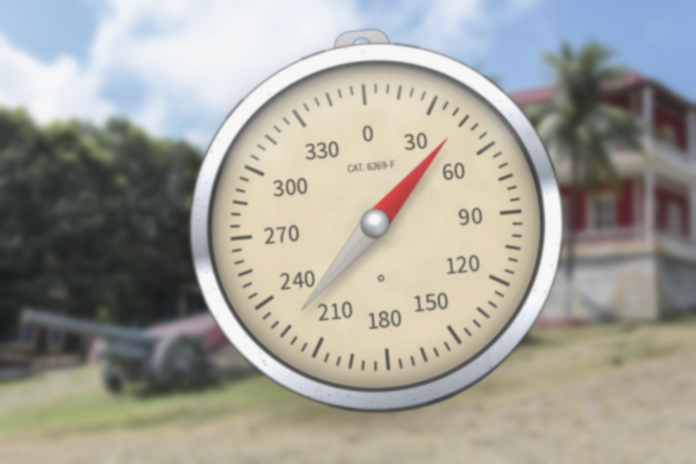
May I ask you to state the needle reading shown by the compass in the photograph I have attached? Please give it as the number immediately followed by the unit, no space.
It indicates 45°
